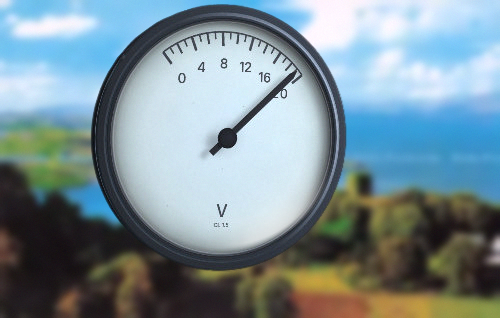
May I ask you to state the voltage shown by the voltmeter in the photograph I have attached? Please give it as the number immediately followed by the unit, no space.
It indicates 19V
